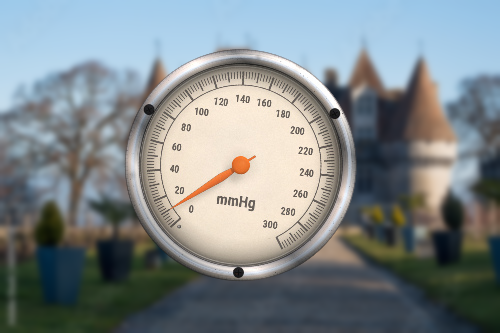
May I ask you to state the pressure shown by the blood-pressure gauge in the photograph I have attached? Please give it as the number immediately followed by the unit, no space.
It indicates 10mmHg
